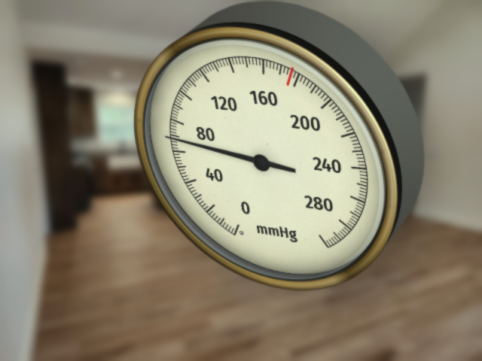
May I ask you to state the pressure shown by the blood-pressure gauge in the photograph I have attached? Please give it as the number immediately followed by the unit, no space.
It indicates 70mmHg
